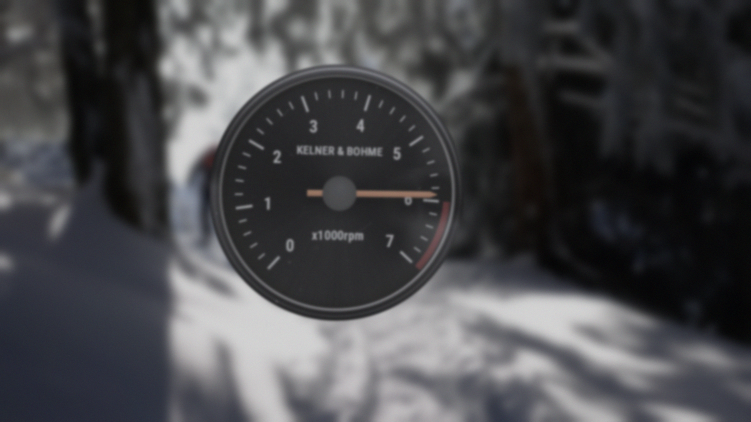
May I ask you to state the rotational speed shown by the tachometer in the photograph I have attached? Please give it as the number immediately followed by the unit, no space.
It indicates 5900rpm
